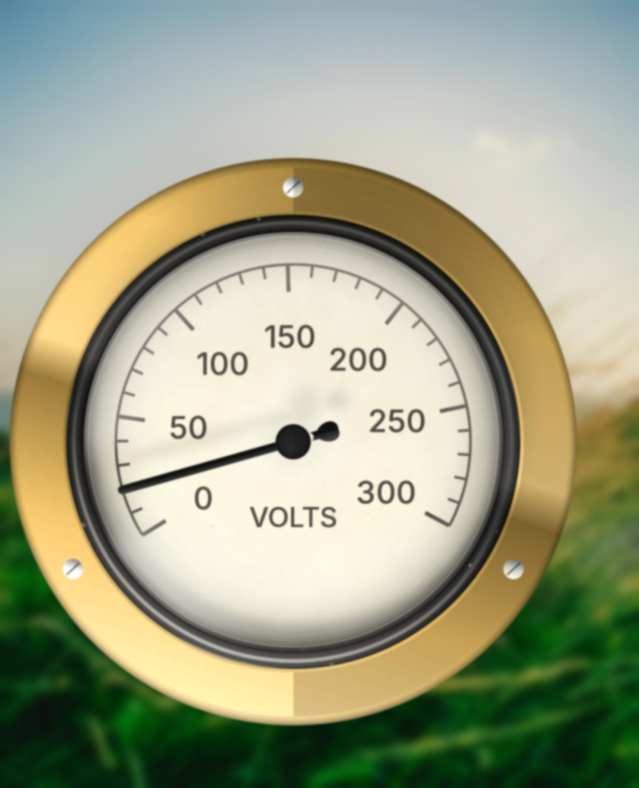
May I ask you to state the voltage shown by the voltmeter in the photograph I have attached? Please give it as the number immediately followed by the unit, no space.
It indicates 20V
